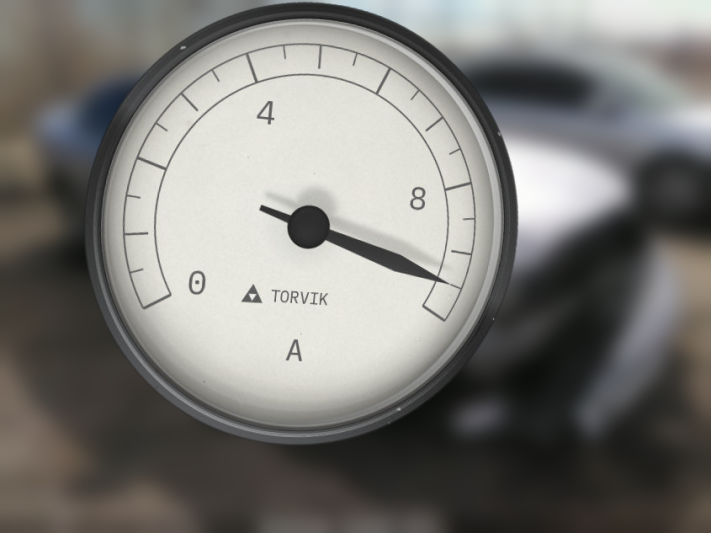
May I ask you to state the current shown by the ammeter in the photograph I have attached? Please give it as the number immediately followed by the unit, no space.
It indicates 9.5A
